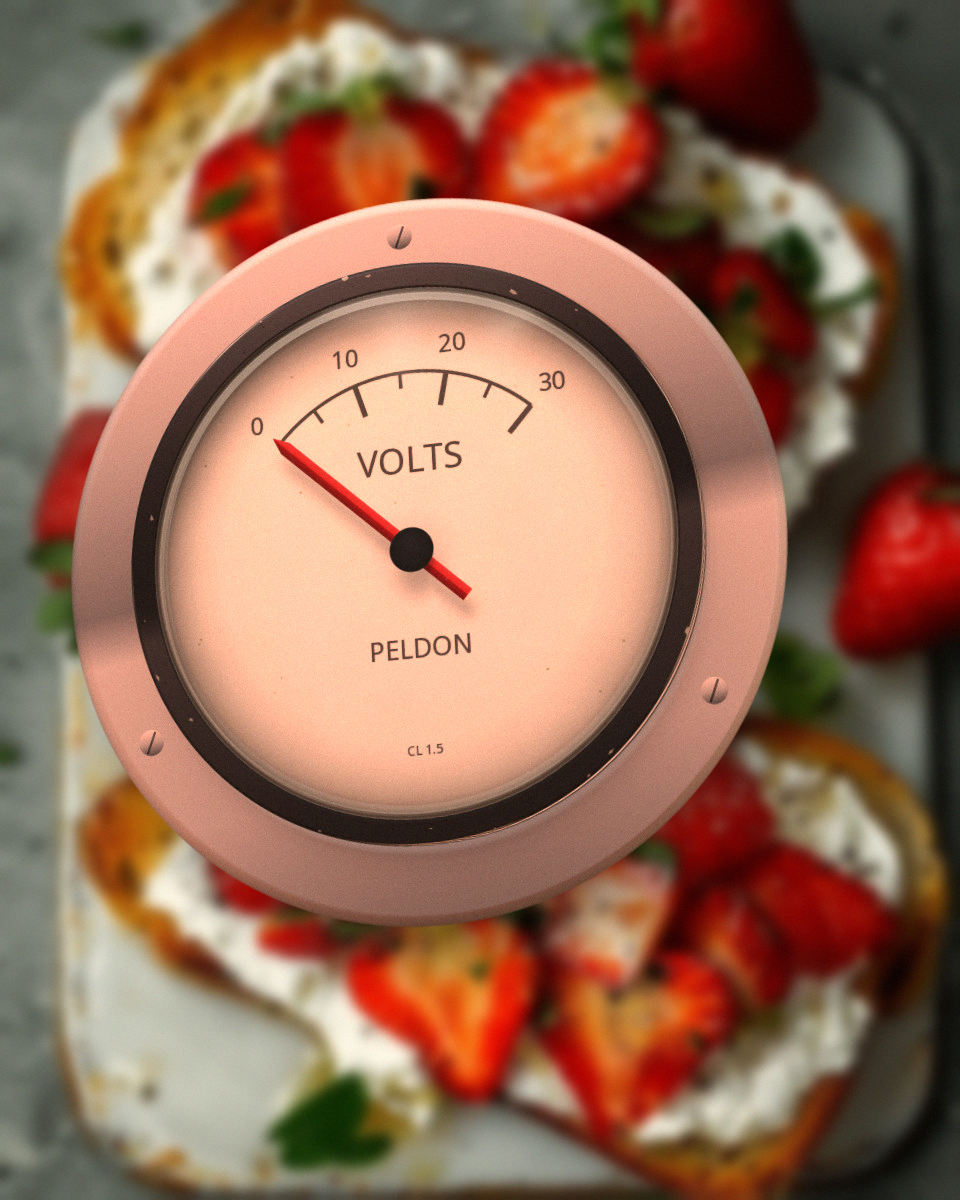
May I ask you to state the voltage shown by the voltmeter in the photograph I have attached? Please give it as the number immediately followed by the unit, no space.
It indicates 0V
